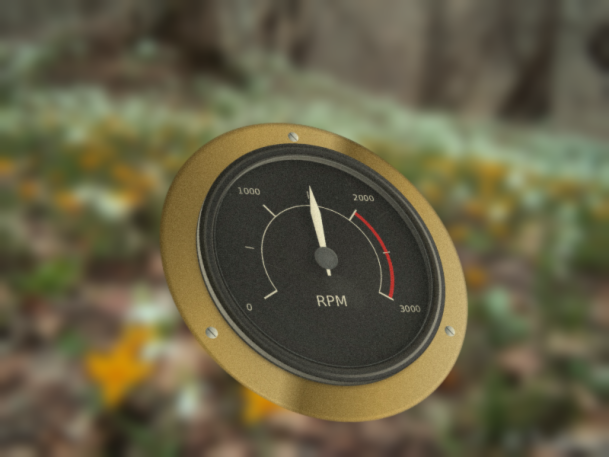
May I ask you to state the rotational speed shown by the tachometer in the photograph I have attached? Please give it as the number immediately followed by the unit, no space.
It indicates 1500rpm
